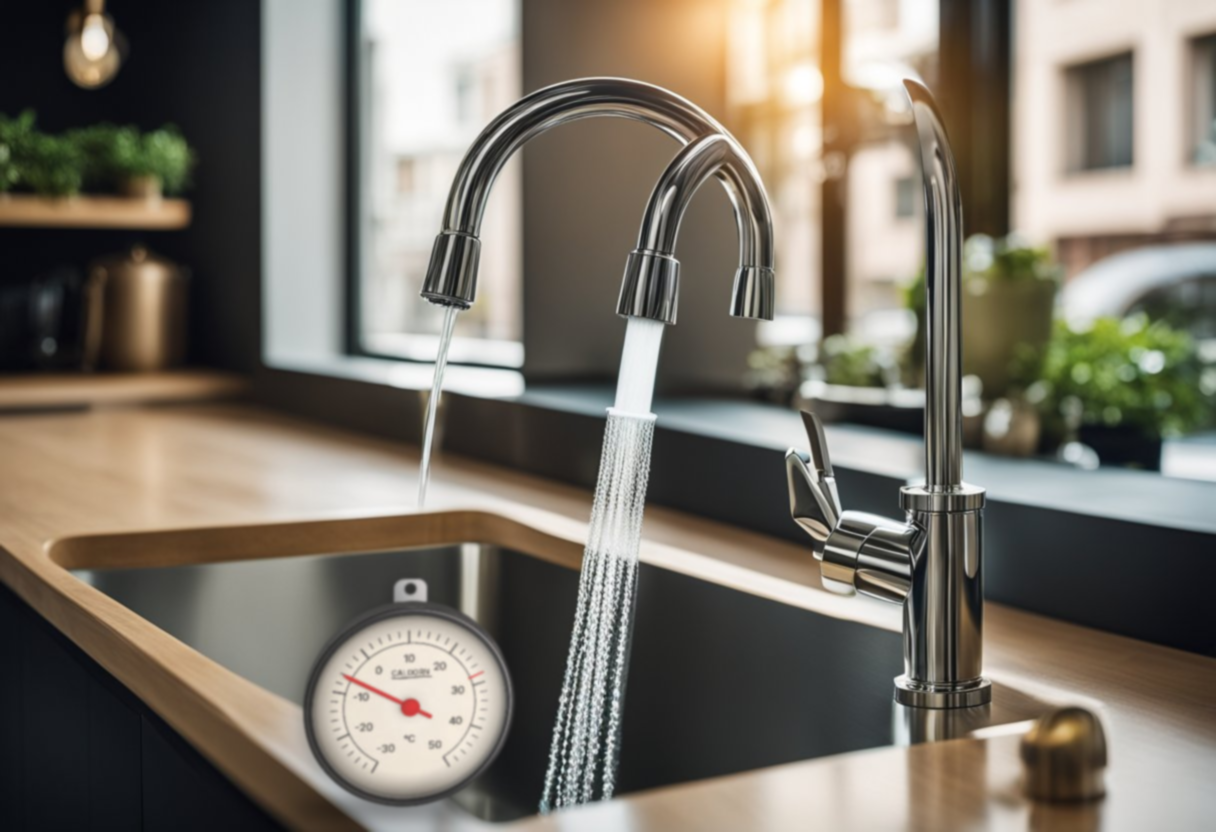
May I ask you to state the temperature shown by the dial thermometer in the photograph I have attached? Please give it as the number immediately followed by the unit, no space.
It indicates -6°C
